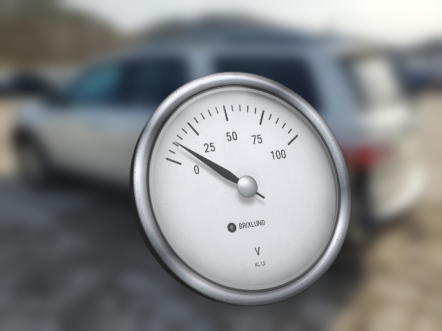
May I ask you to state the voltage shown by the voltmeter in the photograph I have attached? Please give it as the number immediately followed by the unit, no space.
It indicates 10V
